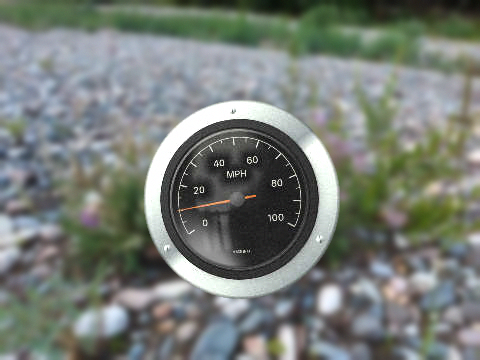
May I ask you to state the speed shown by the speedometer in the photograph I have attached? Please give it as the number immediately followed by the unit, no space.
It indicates 10mph
